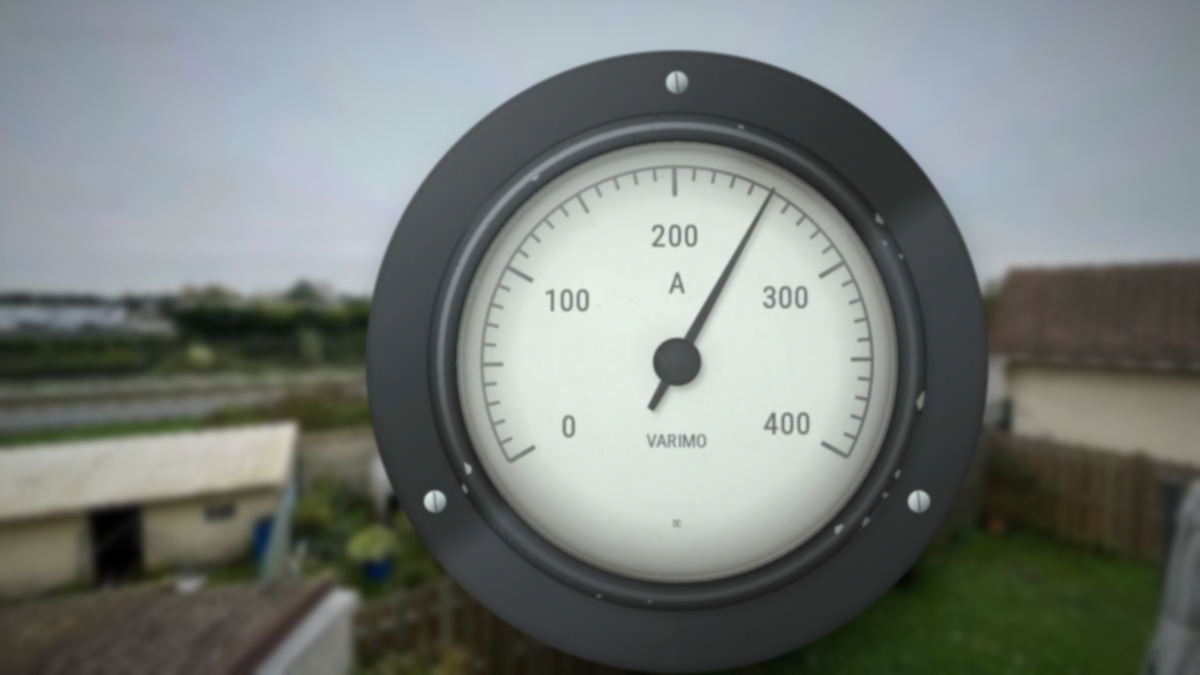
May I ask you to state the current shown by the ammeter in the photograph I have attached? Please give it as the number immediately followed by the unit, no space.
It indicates 250A
